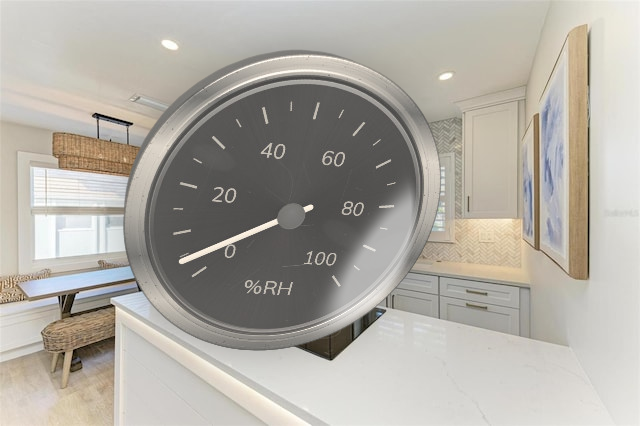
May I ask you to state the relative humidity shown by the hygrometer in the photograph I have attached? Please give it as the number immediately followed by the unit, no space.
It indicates 5%
